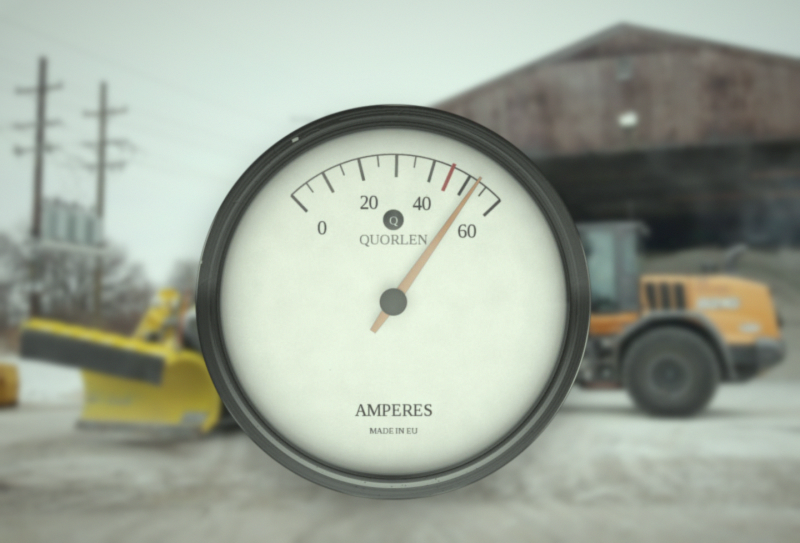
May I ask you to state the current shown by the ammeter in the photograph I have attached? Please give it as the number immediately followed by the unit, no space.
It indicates 52.5A
